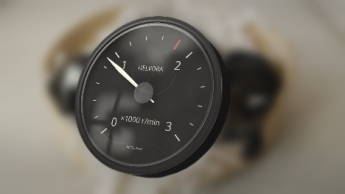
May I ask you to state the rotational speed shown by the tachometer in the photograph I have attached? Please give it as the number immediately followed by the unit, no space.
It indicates 900rpm
